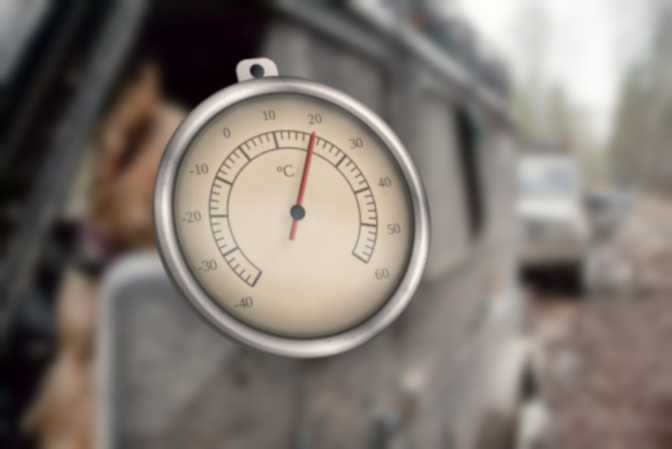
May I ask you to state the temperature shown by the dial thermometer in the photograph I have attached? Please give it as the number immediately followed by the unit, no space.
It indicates 20°C
